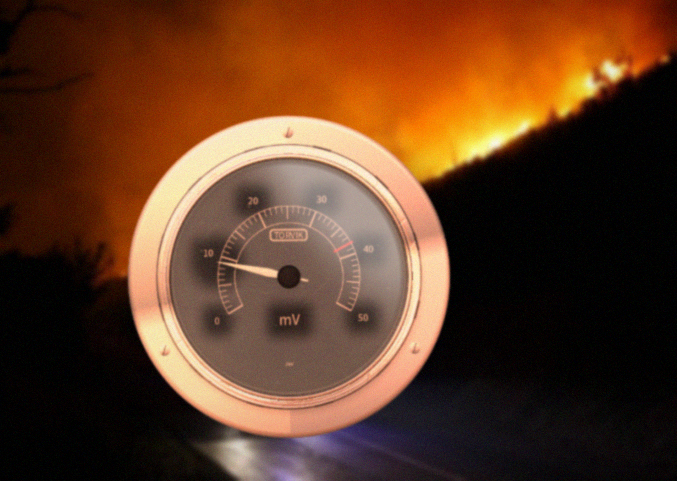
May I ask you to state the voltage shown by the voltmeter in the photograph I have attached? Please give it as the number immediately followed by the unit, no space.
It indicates 9mV
